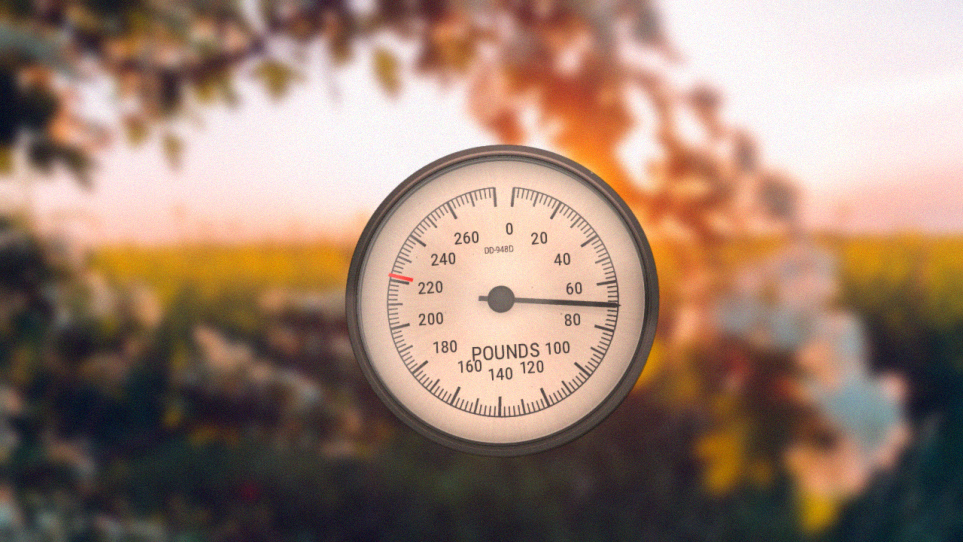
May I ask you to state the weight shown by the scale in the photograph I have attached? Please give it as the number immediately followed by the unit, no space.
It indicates 70lb
